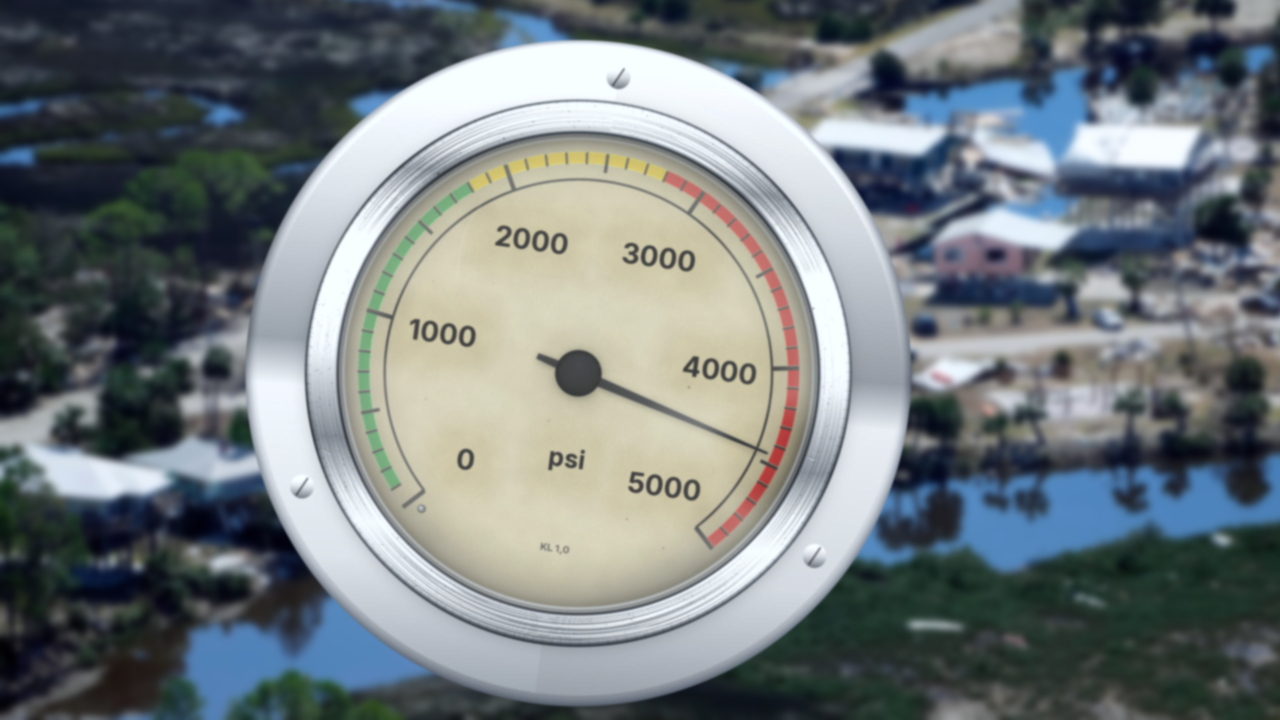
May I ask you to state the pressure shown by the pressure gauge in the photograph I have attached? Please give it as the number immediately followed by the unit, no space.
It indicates 4450psi
